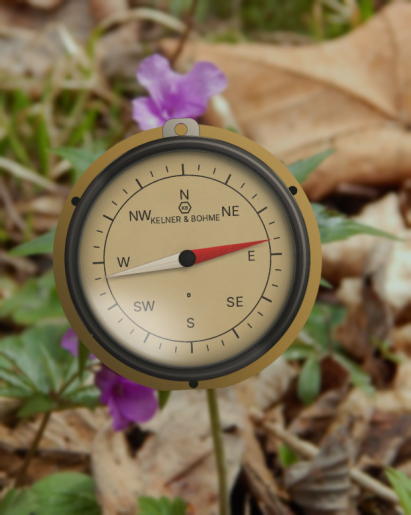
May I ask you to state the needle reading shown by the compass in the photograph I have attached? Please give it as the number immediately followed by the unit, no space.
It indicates 80°
